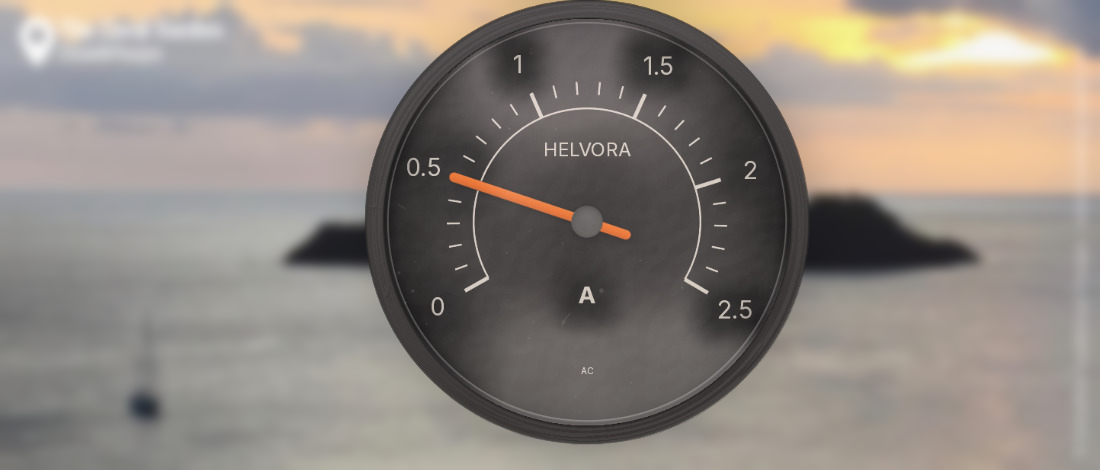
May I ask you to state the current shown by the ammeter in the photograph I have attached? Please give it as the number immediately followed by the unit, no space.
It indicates 0.5A
